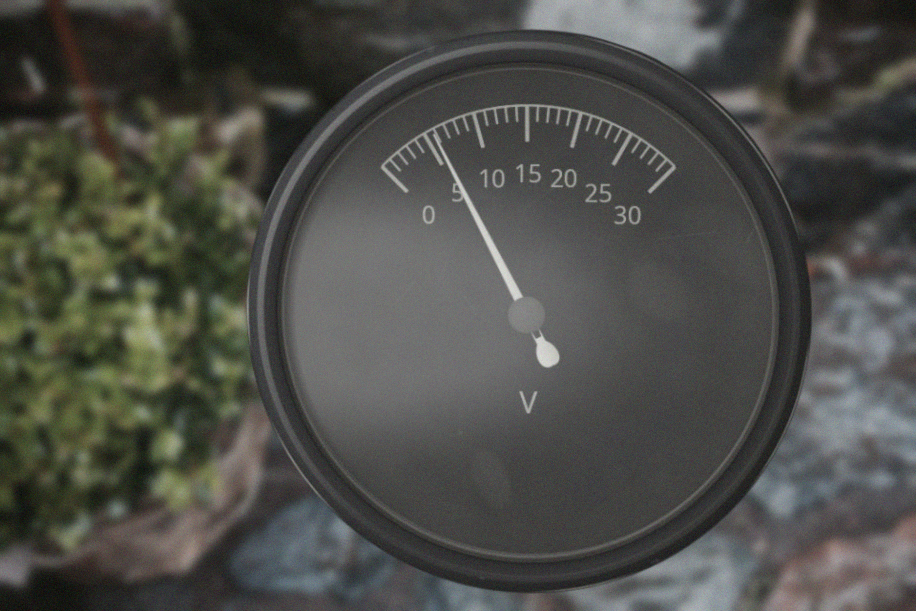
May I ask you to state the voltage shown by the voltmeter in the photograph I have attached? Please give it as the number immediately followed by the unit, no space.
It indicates 6V
